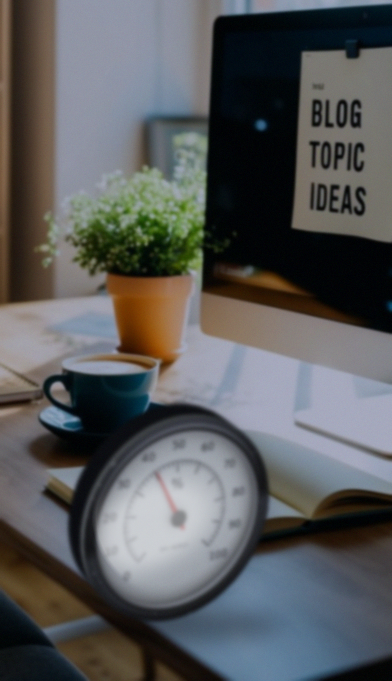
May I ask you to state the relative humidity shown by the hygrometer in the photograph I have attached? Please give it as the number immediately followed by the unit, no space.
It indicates 40%
